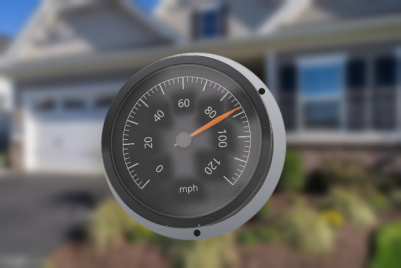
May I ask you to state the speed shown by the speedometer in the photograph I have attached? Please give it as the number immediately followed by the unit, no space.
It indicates 88mph
